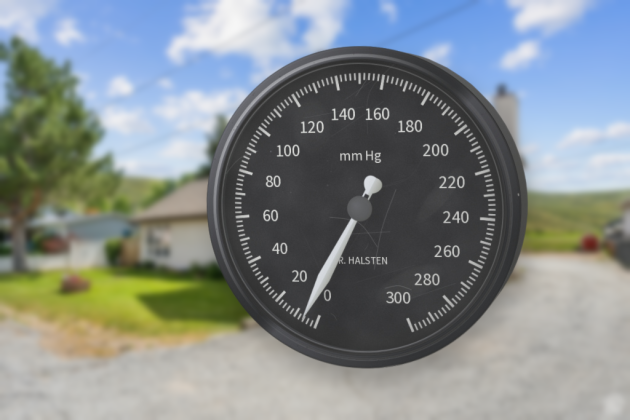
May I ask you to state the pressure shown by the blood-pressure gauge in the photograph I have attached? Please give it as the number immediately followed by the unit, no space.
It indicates 6mmHg
